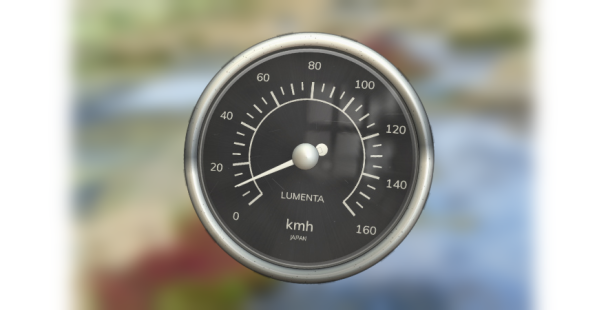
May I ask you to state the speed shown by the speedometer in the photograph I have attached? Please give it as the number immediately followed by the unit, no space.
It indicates 10km/h
